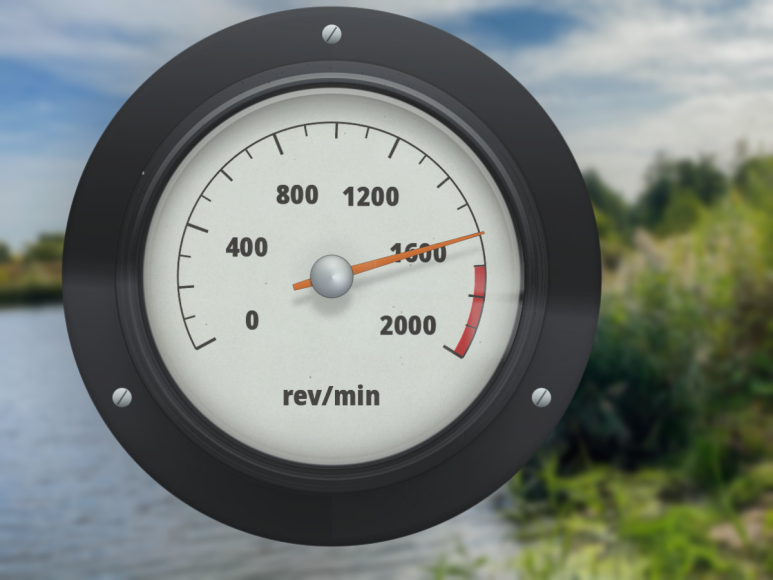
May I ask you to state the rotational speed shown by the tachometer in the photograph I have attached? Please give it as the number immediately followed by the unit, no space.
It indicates 1600rpm
